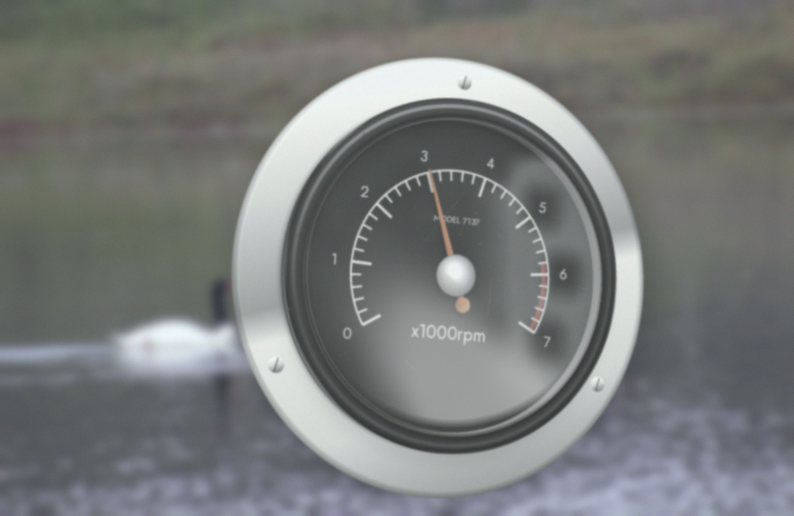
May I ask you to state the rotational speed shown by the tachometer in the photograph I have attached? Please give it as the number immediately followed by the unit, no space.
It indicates 3000rpm
